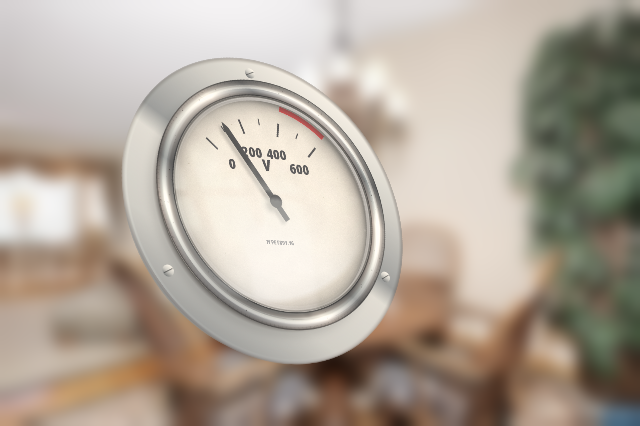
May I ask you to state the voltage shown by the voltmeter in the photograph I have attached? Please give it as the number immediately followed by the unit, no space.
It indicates 100V
